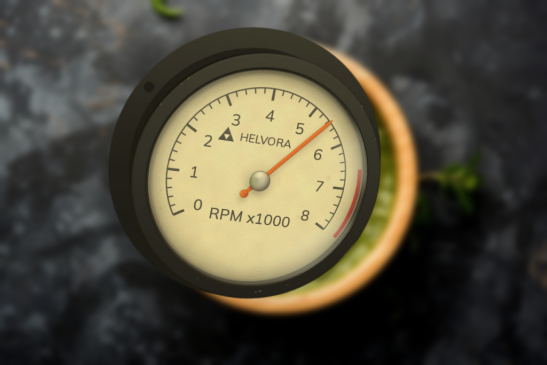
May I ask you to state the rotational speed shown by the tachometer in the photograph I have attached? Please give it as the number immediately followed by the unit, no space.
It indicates 5400rpm
